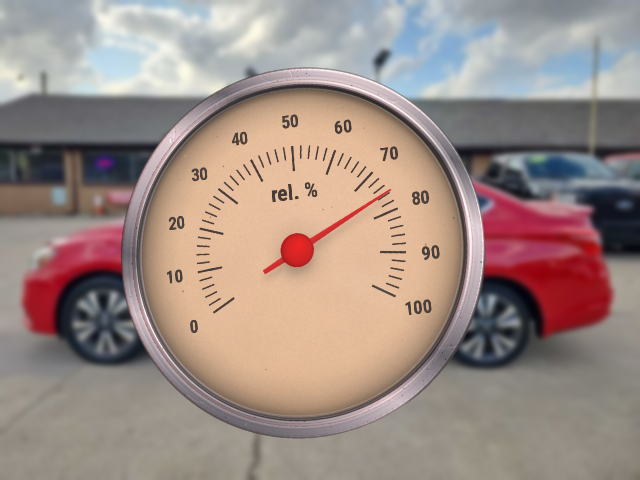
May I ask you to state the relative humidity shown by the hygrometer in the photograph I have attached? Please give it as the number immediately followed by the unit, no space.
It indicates 76%
